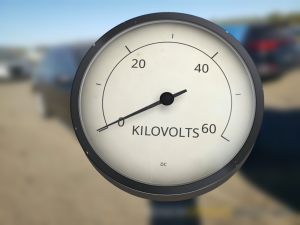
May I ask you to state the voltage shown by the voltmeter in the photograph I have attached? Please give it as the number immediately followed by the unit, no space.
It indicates 0kV
